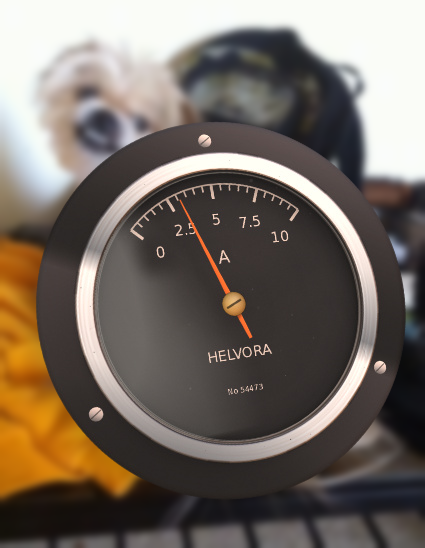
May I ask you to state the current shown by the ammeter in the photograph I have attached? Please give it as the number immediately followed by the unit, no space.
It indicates 3A
